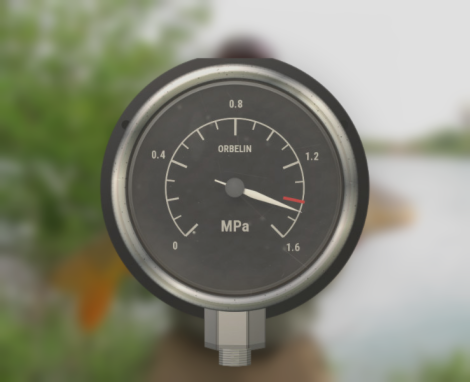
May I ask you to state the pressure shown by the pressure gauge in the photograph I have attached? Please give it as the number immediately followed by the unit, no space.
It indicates 1.45MPa
